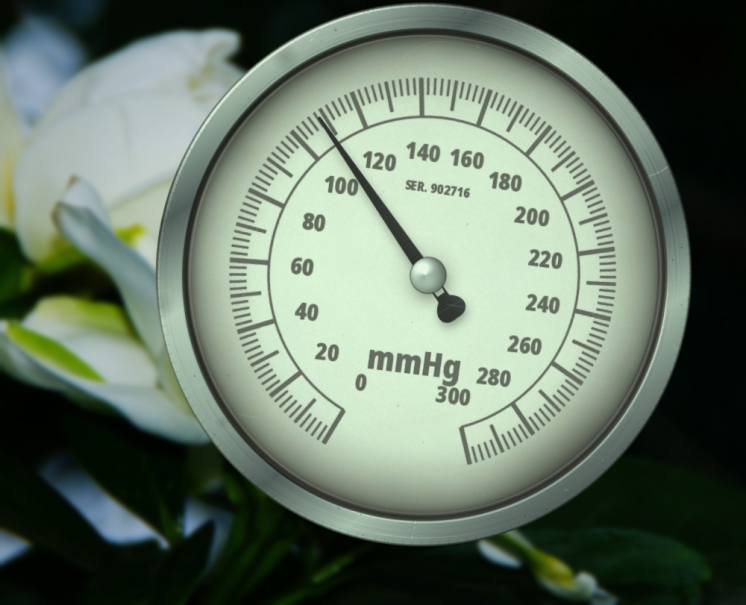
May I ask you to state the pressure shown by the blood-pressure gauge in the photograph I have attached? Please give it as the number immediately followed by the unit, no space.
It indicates 108mmHg
